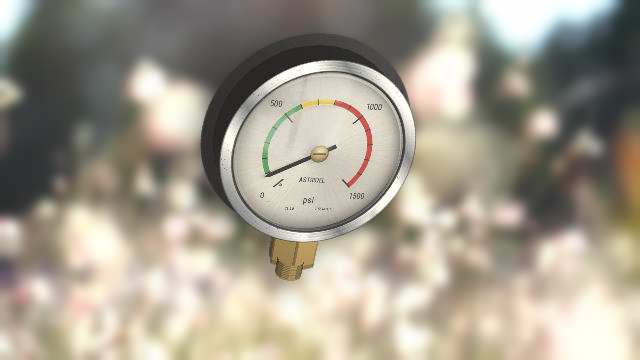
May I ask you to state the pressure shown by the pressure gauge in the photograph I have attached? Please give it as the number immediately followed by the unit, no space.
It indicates 100psi
